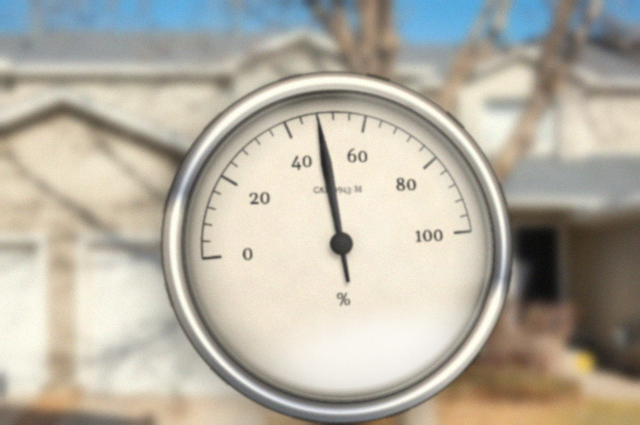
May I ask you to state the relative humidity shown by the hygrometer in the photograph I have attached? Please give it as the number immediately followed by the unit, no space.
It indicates 48%
